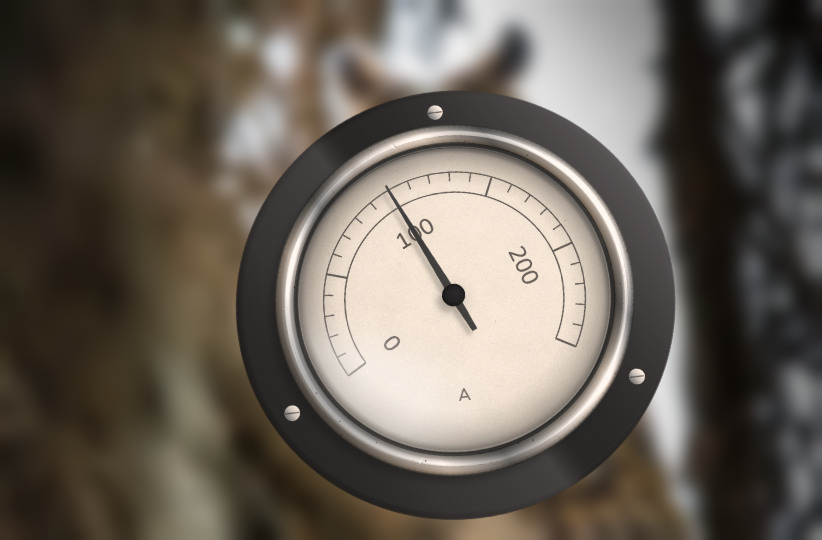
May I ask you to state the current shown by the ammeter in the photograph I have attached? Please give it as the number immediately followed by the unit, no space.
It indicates 100A
